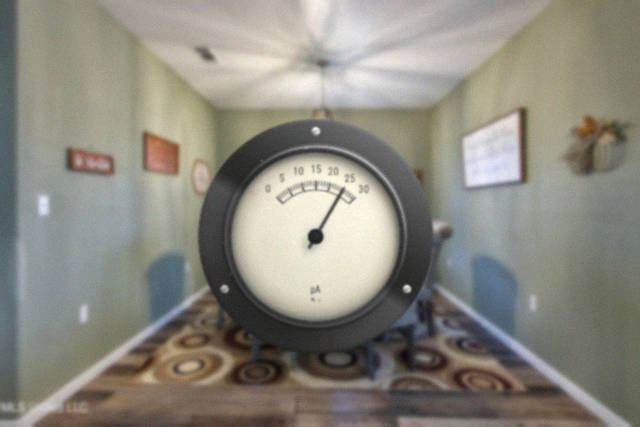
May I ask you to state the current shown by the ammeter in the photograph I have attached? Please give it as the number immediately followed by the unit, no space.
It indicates 25µA
